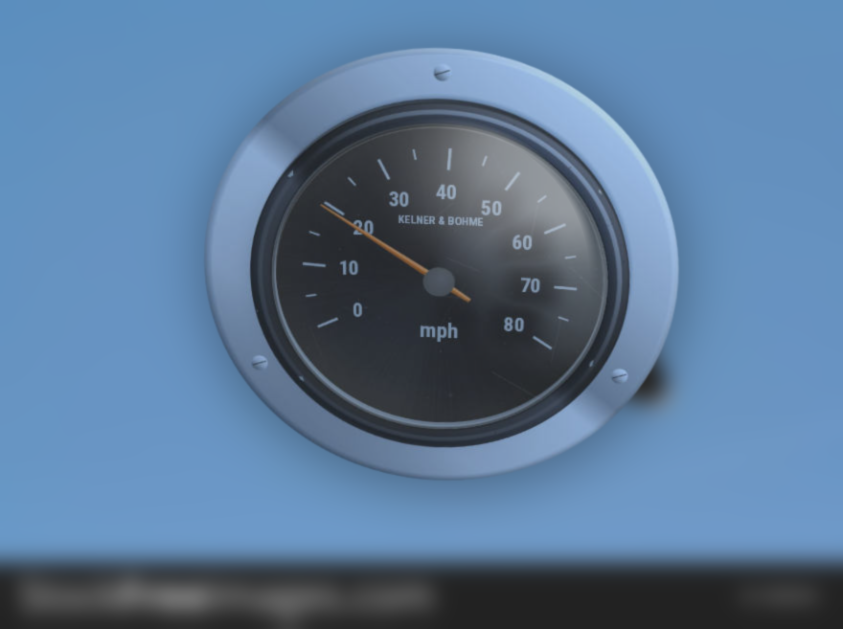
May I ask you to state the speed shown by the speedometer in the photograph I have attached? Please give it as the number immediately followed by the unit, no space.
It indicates 20mph
